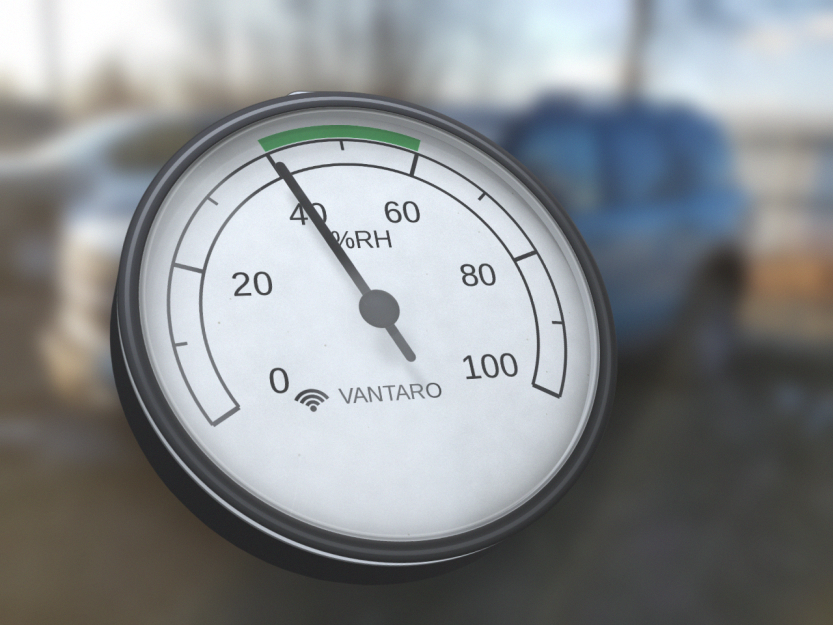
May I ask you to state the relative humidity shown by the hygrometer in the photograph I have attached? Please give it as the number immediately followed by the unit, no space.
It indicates 40%
